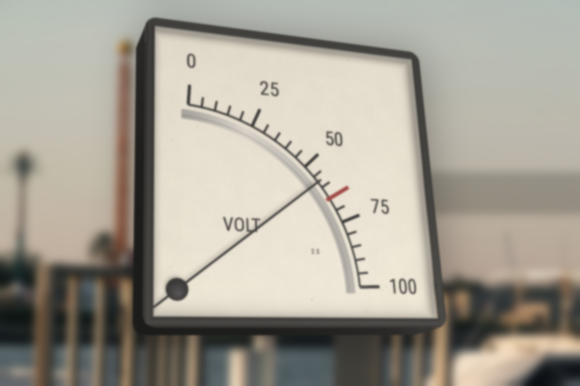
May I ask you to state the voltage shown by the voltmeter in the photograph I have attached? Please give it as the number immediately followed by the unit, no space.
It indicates 57.5V
